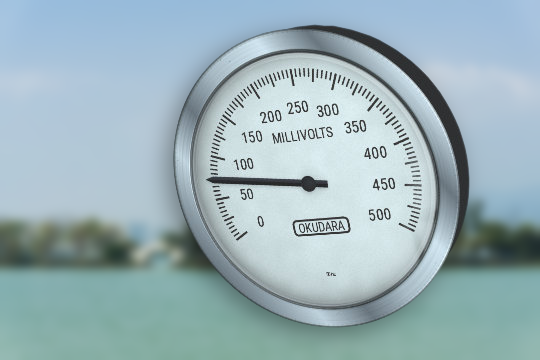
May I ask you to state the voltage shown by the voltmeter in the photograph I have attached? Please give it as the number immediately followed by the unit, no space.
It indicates 75mV
